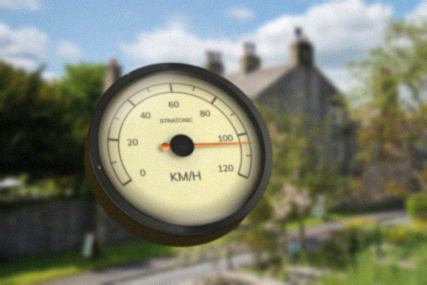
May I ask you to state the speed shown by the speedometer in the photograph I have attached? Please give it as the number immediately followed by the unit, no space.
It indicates 105km/h
